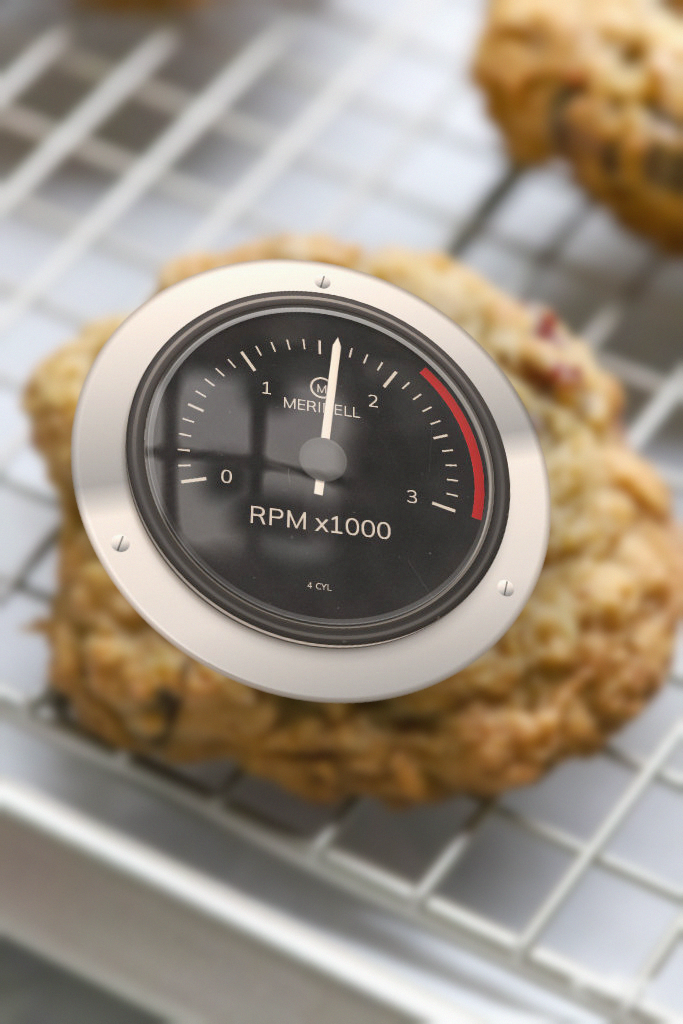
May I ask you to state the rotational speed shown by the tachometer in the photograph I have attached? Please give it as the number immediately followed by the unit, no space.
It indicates 1600rpm
